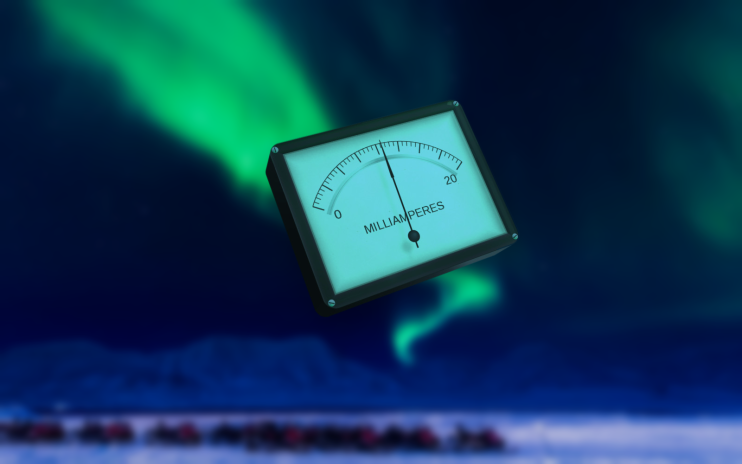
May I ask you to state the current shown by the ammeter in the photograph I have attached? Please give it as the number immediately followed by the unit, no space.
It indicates 10.5mA
